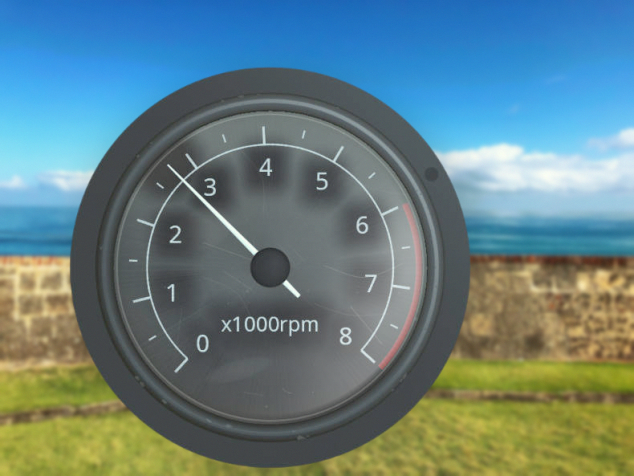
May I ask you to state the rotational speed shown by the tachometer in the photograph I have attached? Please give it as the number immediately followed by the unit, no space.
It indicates 2750rpm
